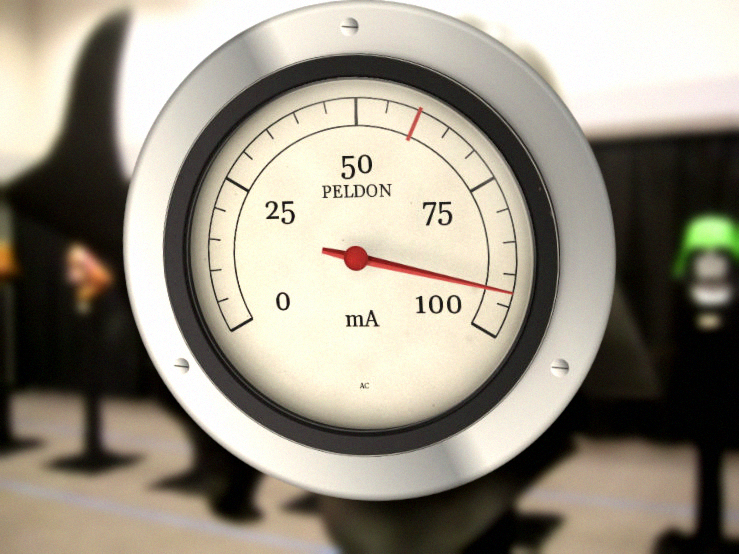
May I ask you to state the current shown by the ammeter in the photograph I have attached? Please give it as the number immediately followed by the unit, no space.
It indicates 92.5mA
